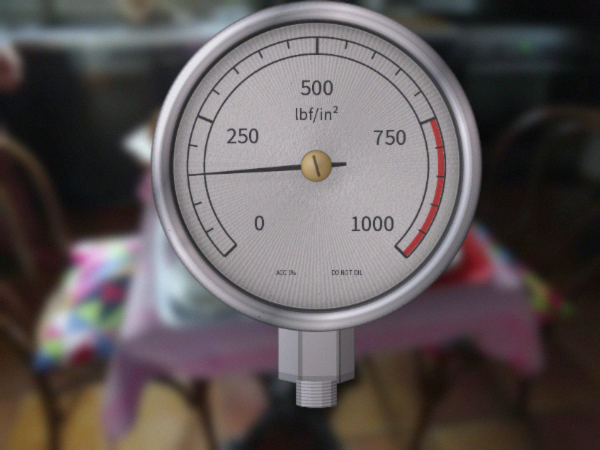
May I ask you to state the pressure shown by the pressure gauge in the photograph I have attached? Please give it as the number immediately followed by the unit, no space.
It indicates 150psi
